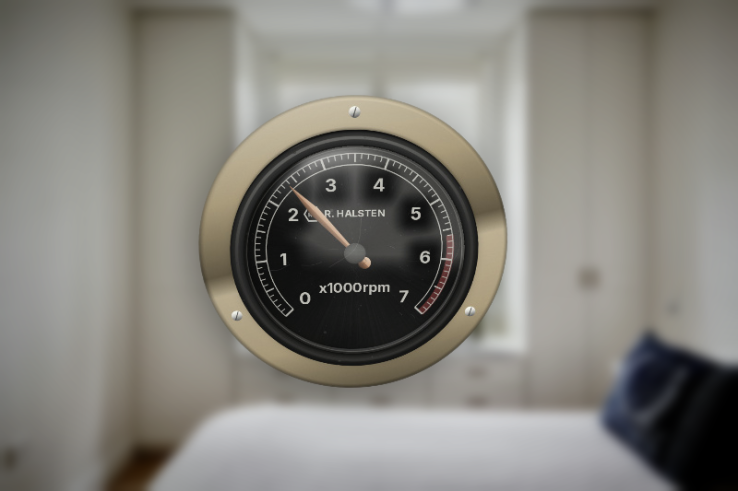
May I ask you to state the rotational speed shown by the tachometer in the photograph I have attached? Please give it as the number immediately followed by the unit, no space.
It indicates 2400rpm
